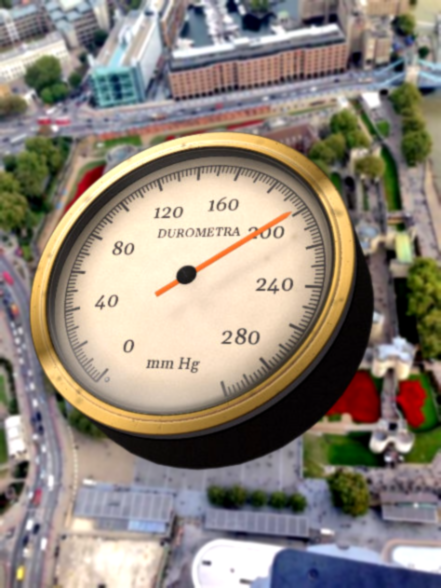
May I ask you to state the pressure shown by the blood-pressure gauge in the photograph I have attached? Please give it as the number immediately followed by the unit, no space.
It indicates 200mmHg
